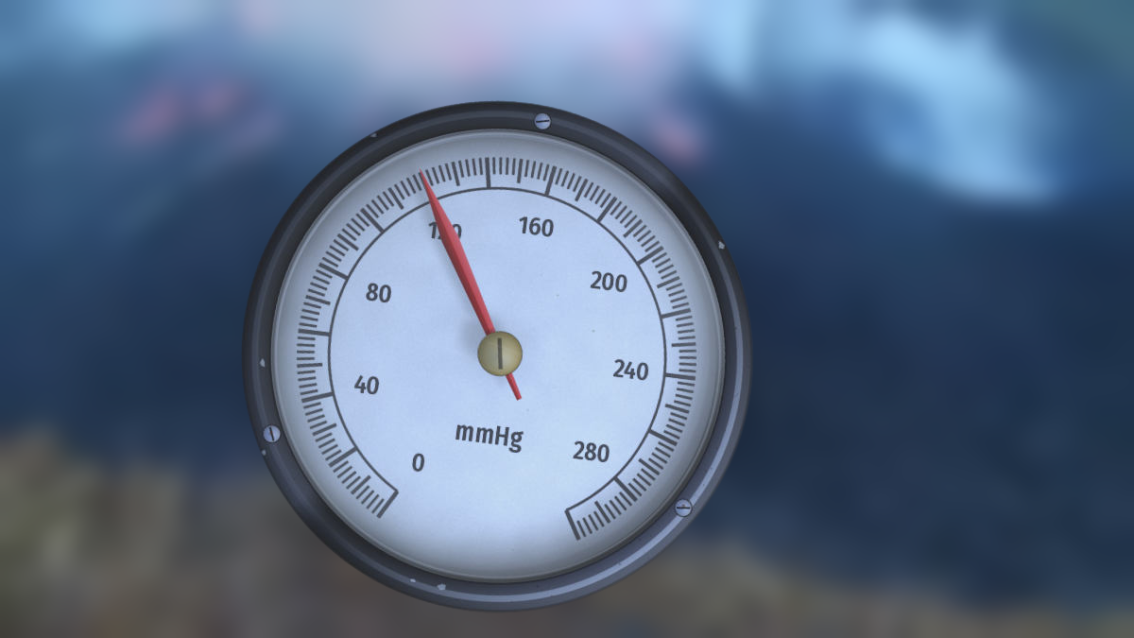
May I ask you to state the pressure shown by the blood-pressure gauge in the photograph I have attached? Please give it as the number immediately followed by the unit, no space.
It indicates 120mmHg
